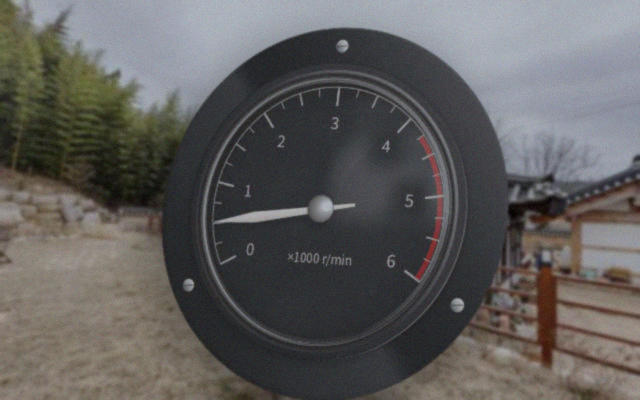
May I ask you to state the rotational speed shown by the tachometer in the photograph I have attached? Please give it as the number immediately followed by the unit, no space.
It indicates 500rpm
